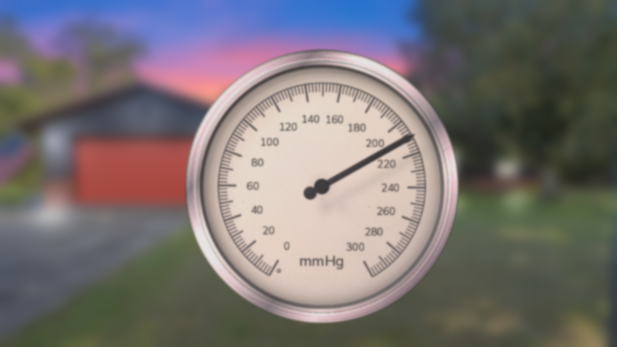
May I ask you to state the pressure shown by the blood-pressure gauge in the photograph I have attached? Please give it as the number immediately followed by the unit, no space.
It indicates 210mmHg
